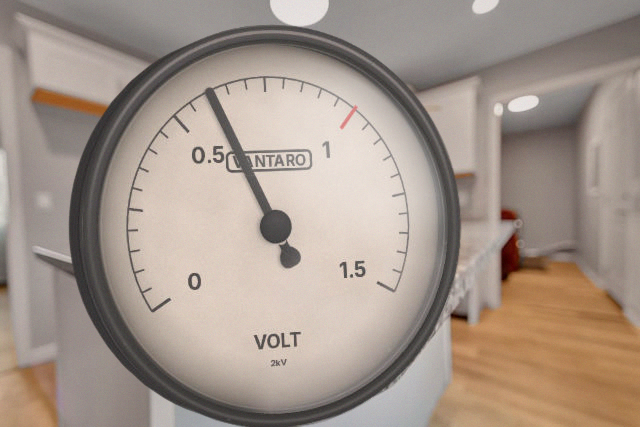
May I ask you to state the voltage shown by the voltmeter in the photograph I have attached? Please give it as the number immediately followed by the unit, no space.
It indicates 0.6V
